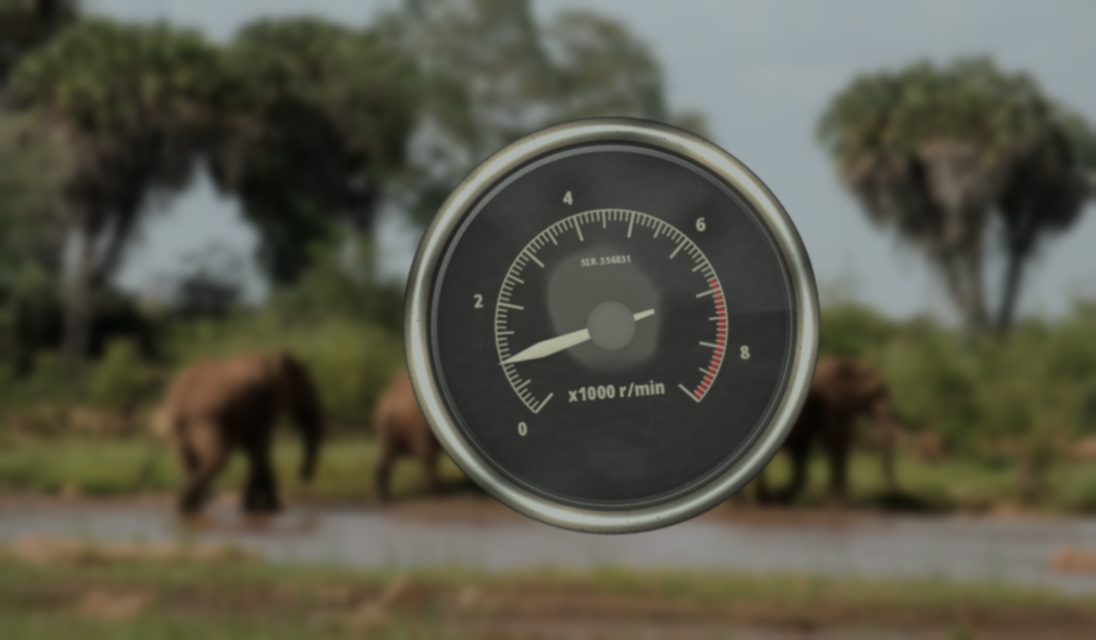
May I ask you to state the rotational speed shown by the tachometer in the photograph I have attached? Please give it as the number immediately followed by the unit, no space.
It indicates 1000rpm
